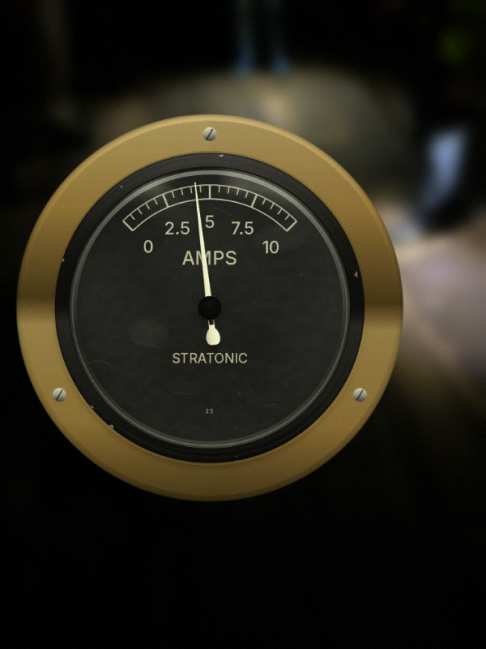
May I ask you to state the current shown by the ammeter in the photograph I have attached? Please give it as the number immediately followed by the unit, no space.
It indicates 4.25A
